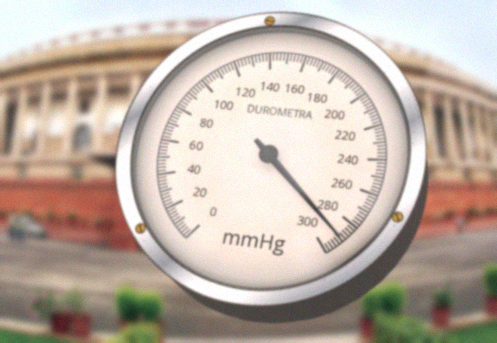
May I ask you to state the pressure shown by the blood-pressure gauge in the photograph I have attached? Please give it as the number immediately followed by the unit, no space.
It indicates 290mmHg
